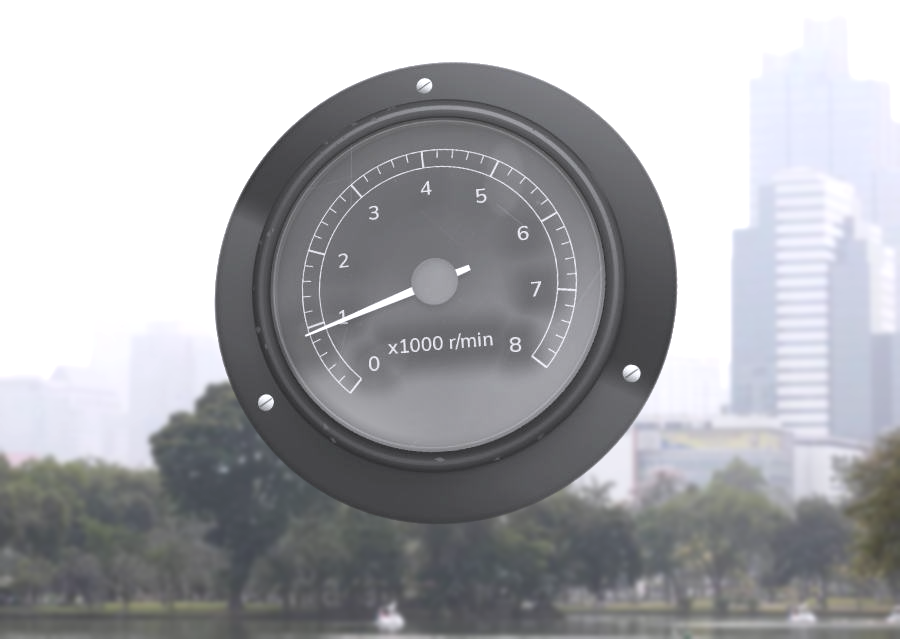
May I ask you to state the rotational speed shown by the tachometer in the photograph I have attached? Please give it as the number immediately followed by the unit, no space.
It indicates 900rpm
